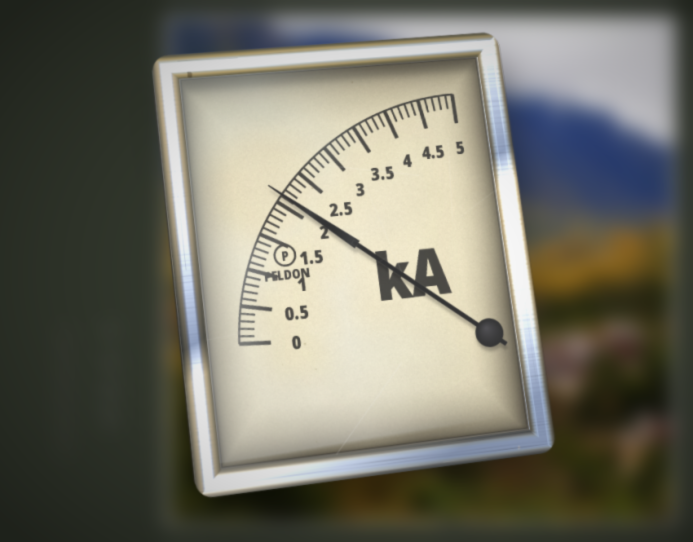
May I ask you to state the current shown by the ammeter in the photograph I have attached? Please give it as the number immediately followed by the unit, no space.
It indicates 2.1kA
